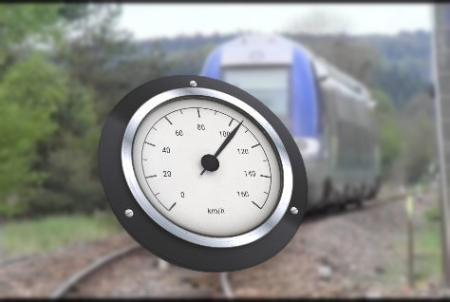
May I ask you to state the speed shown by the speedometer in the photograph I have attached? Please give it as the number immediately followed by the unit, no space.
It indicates 105km/h
